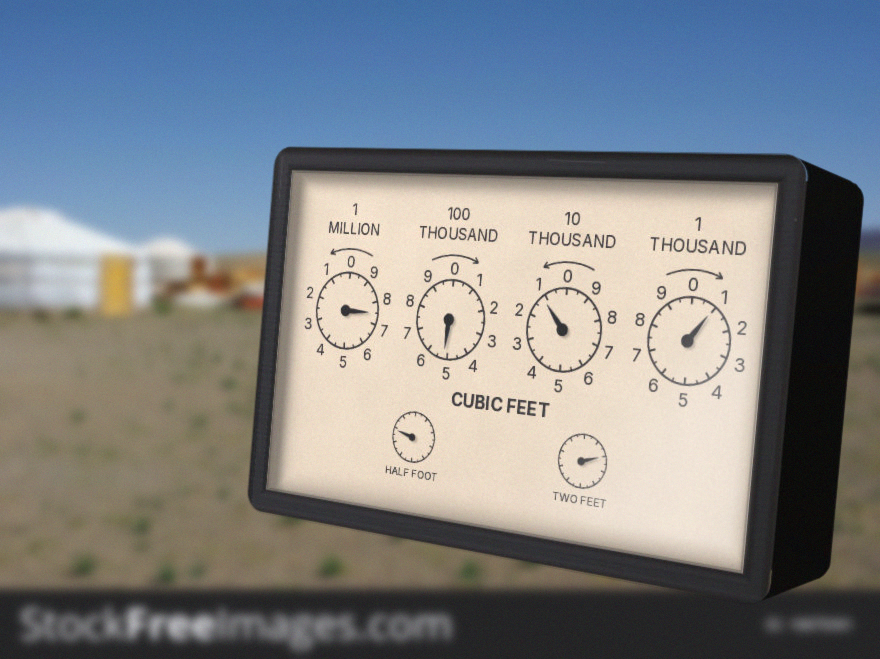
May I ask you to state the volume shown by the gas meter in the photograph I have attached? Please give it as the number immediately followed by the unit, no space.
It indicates 751100ft³
